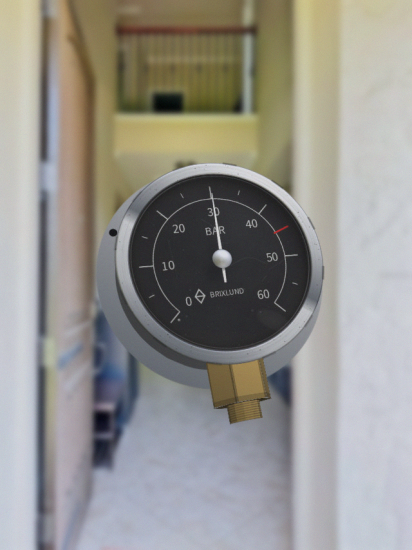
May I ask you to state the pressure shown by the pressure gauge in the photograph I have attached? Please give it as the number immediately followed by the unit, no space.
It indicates 30bar
